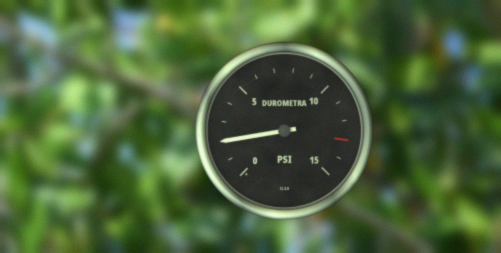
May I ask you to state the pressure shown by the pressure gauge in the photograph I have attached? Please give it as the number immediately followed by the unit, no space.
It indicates 2psi
